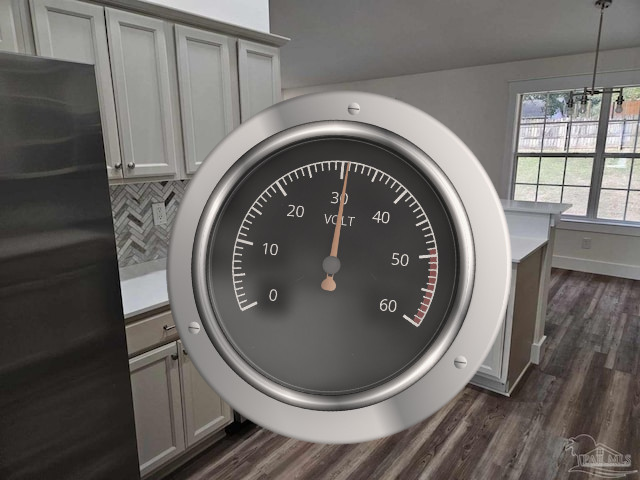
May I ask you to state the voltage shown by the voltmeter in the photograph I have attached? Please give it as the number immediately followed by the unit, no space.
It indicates 31V
